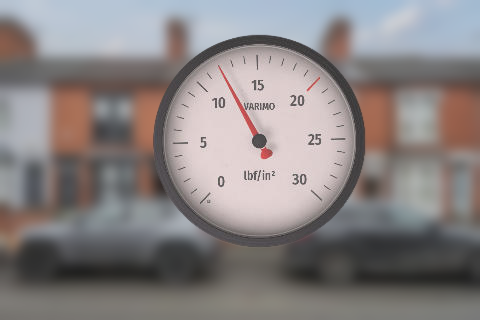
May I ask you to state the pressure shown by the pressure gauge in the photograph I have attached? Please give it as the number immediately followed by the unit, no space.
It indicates 12psi
